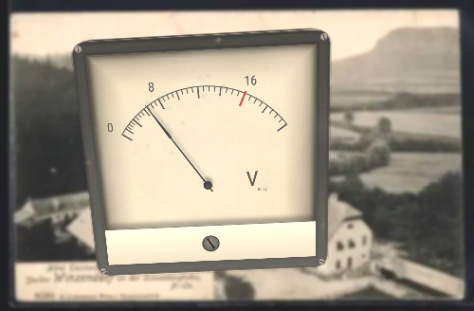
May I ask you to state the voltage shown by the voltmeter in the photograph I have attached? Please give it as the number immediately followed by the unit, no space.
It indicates 6.5V
